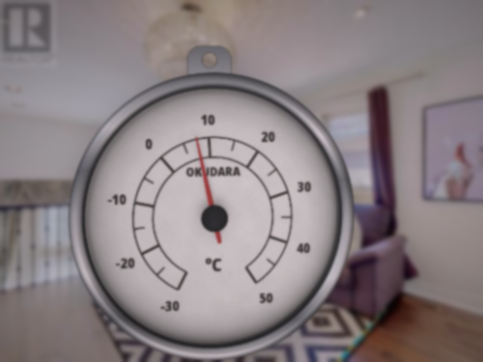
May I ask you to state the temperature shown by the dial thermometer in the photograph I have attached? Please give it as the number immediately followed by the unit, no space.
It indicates 7.5°C
